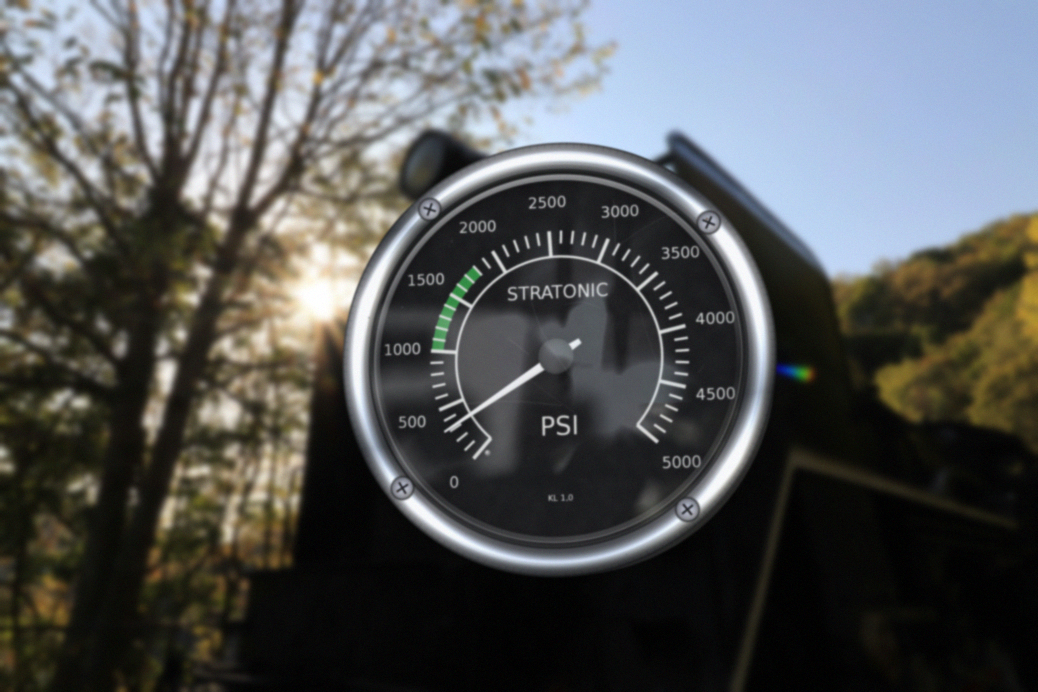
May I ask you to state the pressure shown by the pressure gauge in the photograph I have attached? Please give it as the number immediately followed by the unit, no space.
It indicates 300psi
